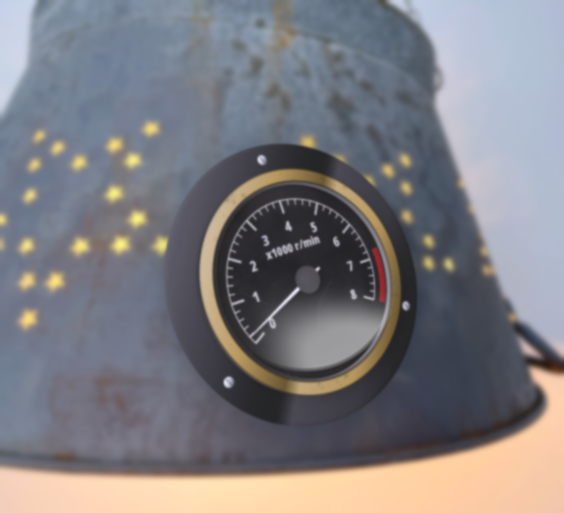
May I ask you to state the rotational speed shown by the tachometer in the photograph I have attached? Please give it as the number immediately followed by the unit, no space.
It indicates 200rpm
